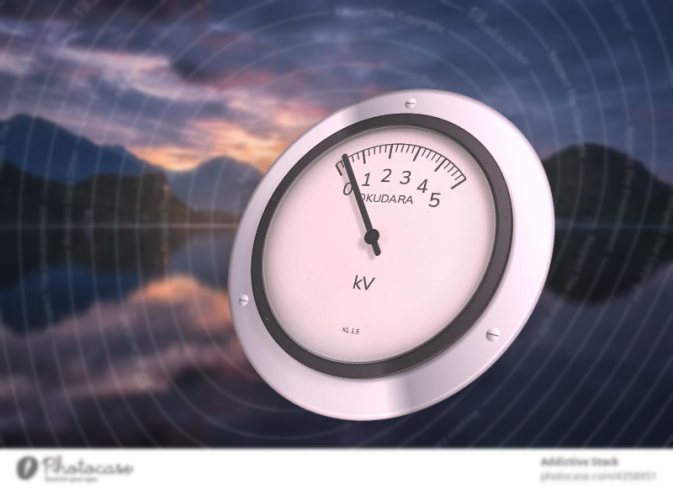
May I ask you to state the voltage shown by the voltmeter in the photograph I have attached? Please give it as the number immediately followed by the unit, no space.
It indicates 0.4kV
